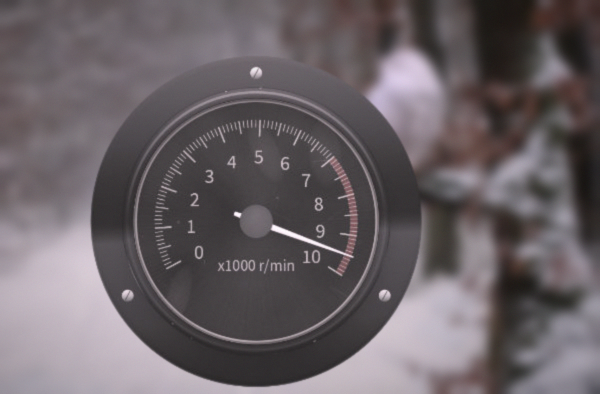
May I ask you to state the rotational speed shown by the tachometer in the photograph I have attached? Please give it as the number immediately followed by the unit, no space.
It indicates 9500rpm
